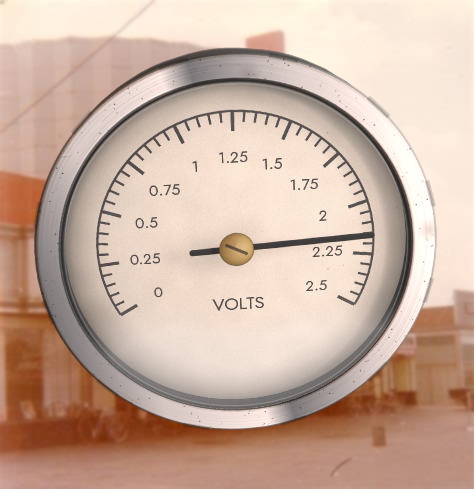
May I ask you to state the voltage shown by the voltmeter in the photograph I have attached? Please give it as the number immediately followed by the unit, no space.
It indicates 2.15V
